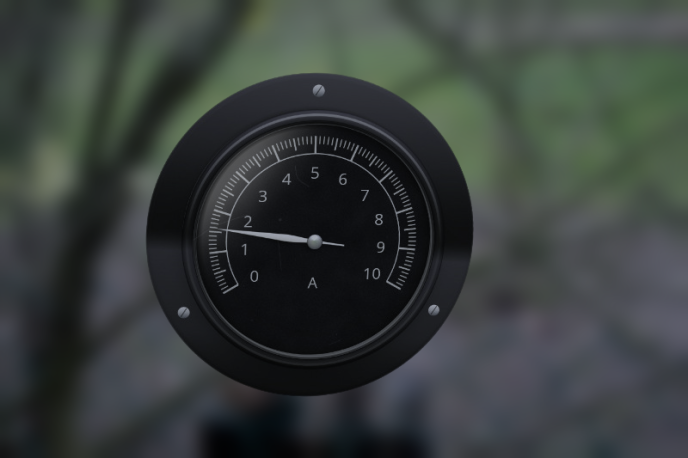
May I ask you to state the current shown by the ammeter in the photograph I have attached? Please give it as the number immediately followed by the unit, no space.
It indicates 1.6A
